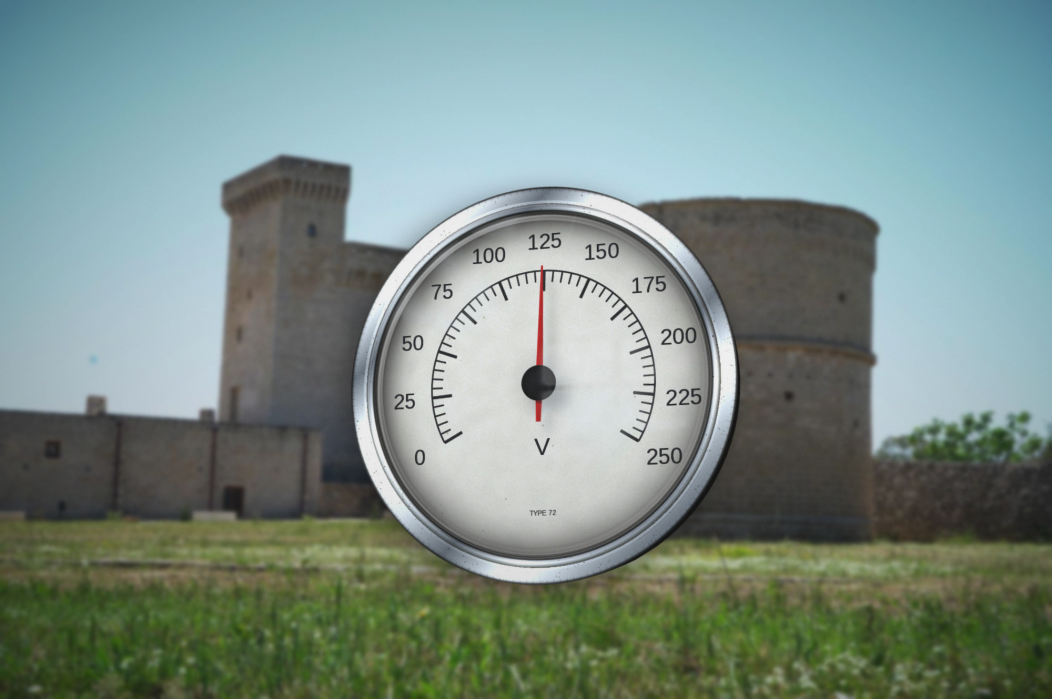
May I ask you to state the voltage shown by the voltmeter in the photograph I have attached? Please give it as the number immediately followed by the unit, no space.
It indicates 125V
